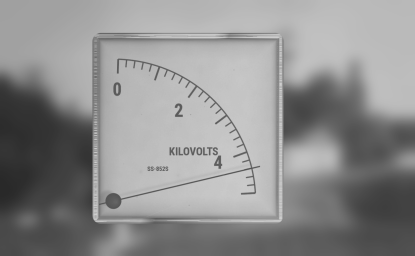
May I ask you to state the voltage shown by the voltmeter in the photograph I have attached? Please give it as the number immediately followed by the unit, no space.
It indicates 4.4kV
